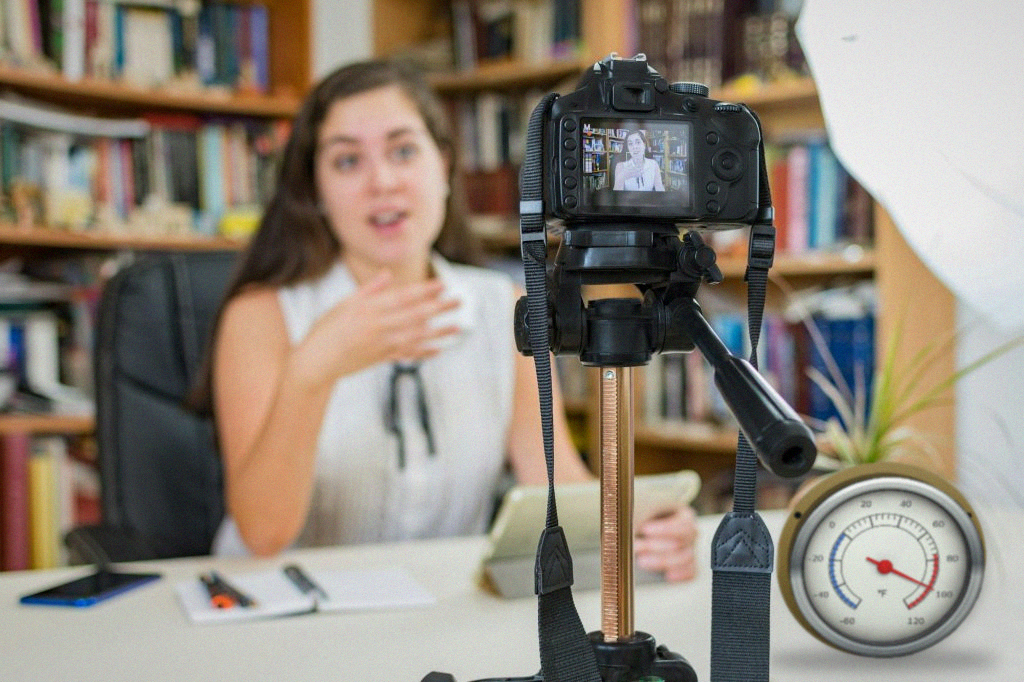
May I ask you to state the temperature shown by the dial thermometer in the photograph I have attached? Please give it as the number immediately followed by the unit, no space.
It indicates 100°F
